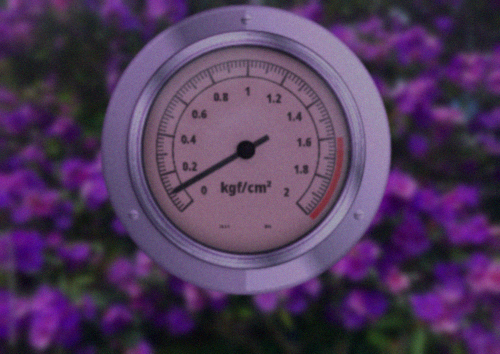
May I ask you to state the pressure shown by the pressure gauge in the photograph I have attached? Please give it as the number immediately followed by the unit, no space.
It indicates 0.1kg/cm²
